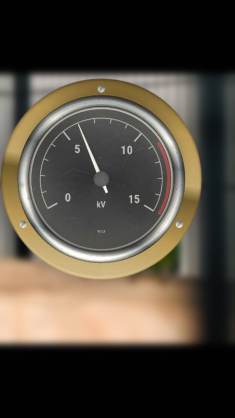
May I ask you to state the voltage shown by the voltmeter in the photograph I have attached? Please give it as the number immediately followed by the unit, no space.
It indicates 6kV
